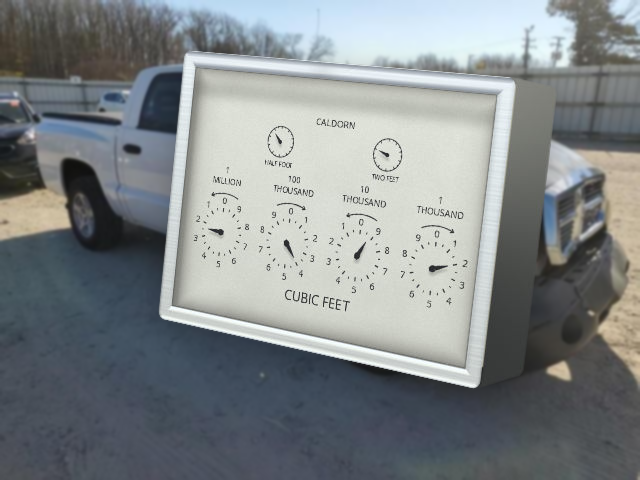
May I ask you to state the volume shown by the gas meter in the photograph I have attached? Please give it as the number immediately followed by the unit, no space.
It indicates 239200ft³
